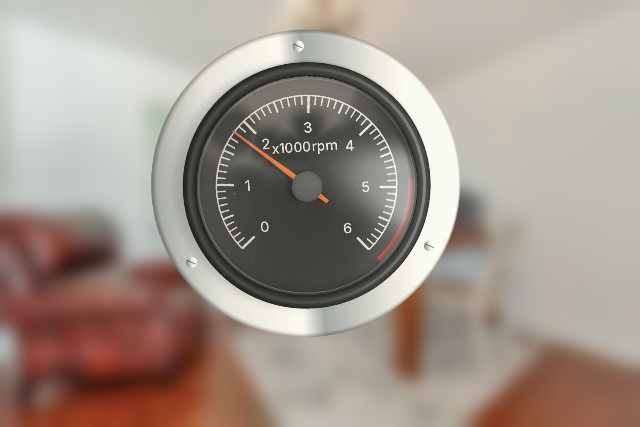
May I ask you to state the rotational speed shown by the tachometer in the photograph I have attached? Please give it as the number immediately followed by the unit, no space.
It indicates 1800rpm
